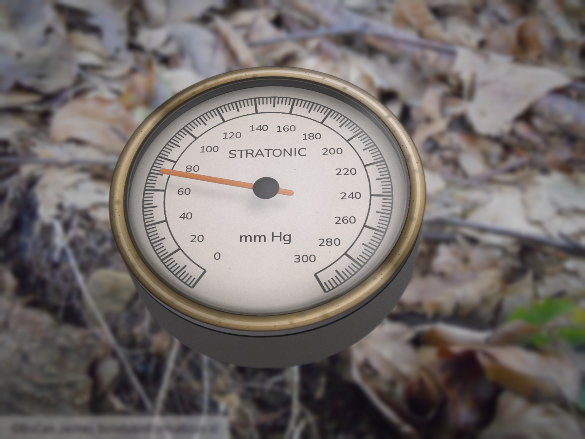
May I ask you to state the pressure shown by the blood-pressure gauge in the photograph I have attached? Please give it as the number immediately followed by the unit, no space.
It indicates 70mmHg
